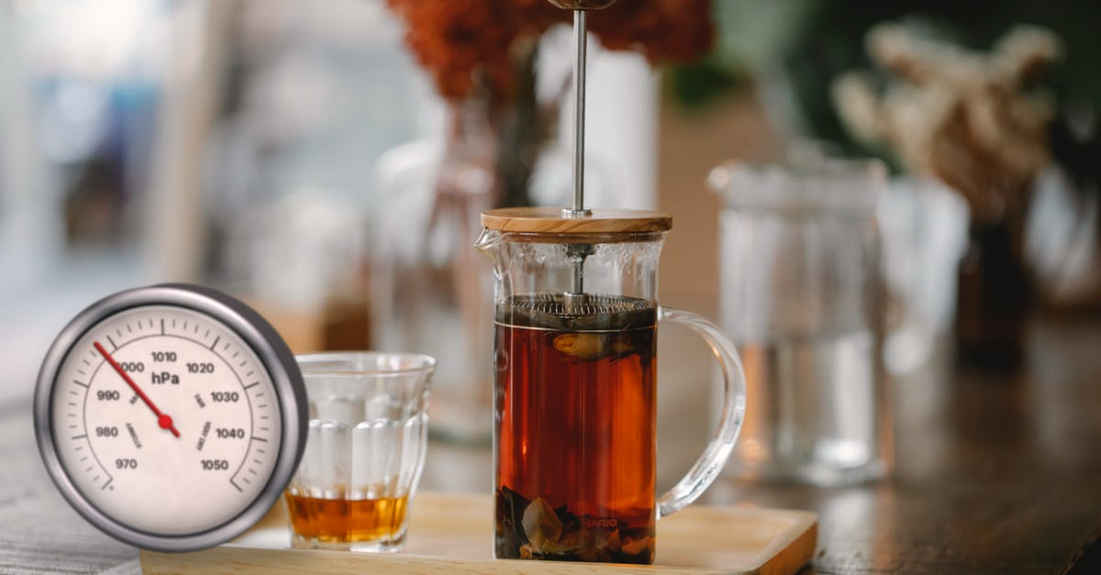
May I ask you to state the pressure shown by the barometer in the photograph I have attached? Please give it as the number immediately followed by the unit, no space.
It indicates 998hPa
